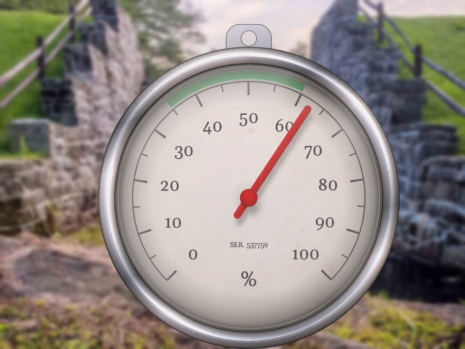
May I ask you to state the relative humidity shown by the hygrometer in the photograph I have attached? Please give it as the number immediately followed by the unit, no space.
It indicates 62.5%
